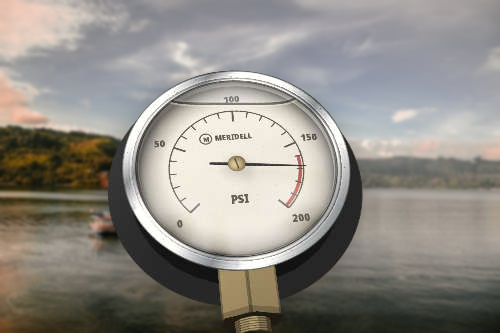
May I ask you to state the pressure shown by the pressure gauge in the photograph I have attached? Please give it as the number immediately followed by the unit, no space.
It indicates 170psi
